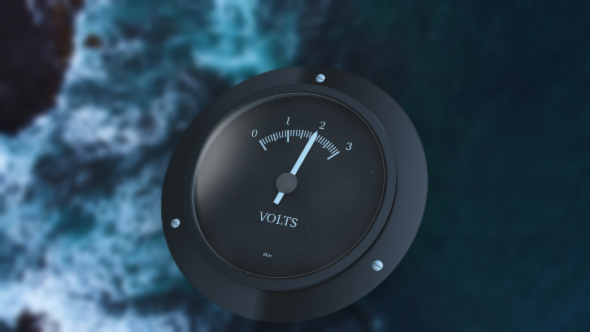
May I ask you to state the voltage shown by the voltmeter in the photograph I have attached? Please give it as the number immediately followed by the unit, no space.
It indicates 2V
